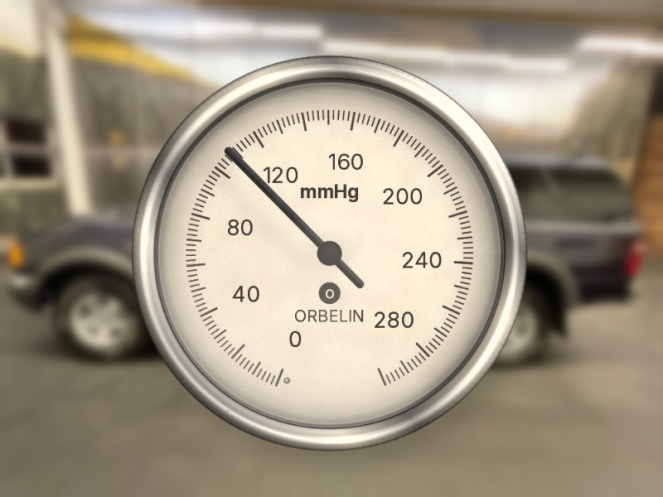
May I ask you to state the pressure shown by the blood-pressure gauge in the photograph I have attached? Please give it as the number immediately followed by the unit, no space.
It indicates 108mmHg
